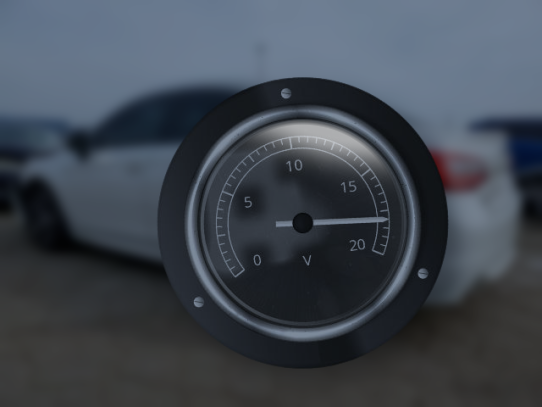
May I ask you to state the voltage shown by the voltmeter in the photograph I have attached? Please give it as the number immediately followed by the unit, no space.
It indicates 18V
